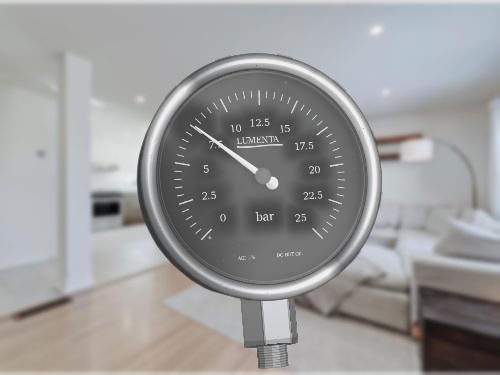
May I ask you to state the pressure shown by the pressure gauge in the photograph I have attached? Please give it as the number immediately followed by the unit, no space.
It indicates 7.5bar
